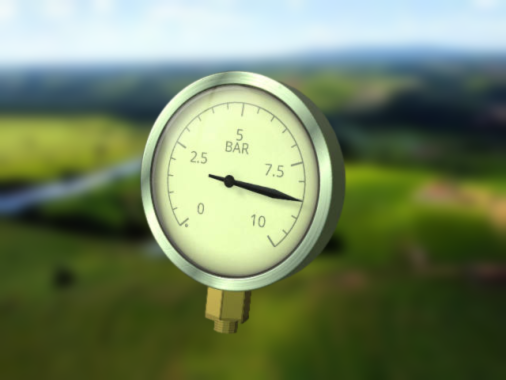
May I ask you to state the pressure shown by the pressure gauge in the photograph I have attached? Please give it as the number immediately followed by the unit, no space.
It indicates 8.5bar
